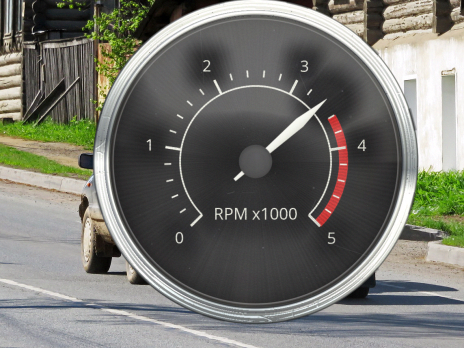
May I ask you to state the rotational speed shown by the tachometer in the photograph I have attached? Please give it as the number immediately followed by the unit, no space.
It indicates 3400rpm
